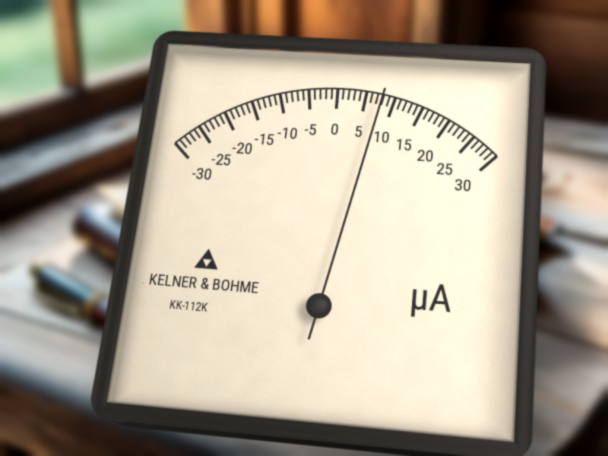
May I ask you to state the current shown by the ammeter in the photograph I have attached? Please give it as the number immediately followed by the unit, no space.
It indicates 8µA
